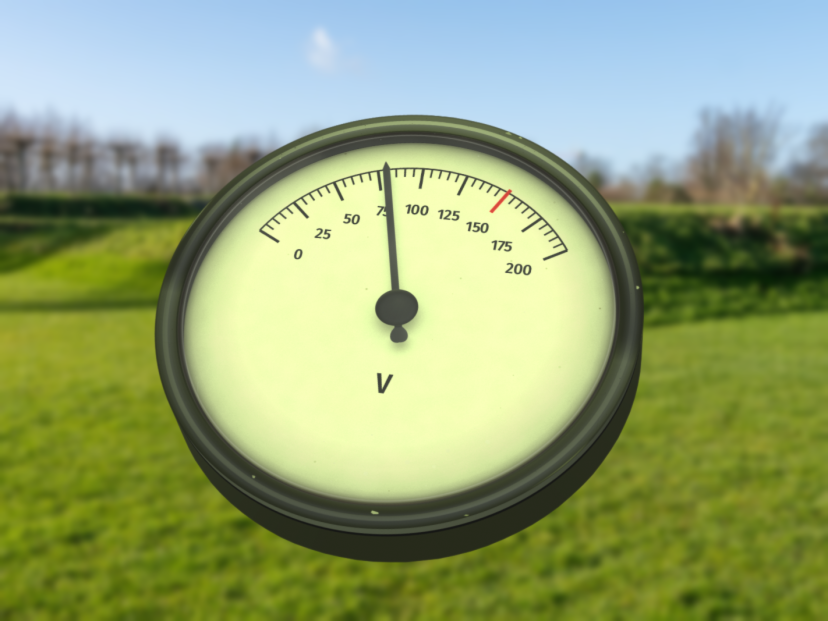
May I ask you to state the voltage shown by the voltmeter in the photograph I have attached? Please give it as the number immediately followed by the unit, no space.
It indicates 80V
